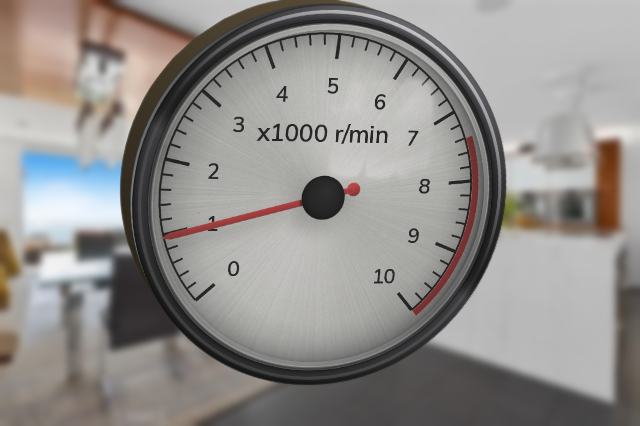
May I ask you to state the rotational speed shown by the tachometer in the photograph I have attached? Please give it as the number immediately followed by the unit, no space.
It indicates 1000rpm
